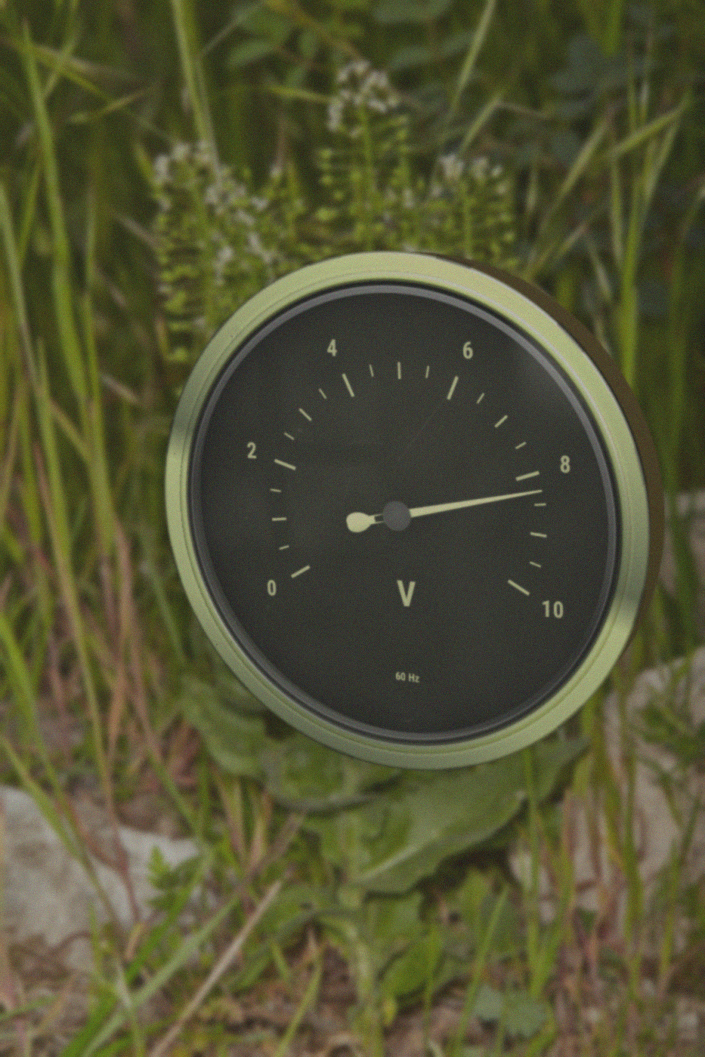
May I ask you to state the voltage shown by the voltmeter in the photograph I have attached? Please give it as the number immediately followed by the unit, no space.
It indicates 8.25V
